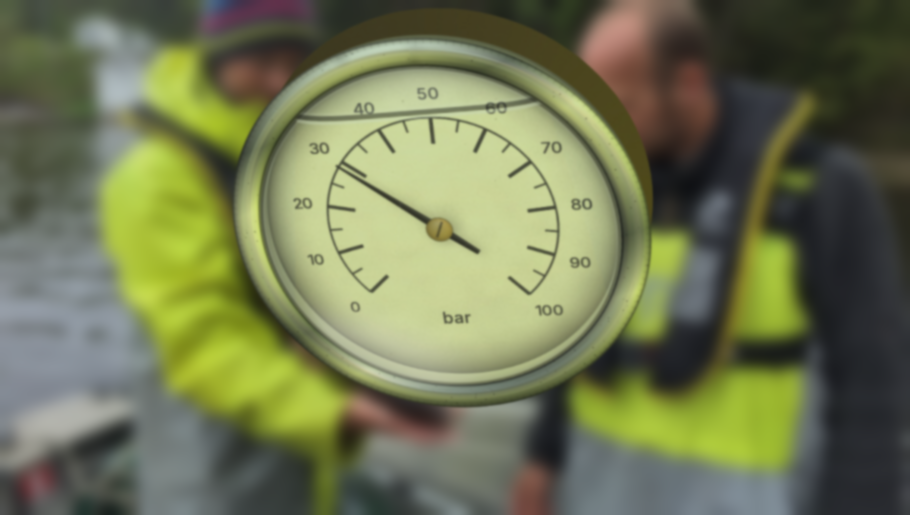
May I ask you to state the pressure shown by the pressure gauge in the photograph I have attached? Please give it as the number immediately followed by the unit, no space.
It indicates 30bar
